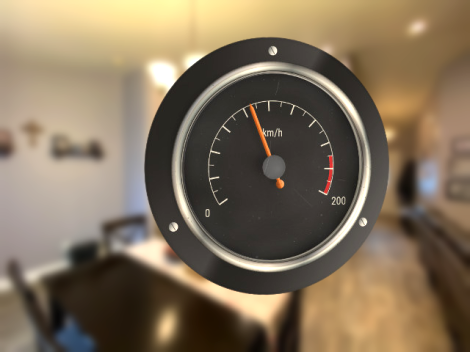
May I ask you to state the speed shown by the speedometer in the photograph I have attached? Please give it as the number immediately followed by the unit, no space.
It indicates 85km/h
